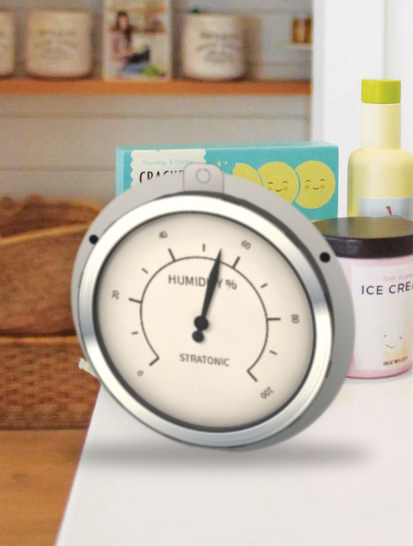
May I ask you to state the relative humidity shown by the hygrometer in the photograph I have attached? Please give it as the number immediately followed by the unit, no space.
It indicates 55%
